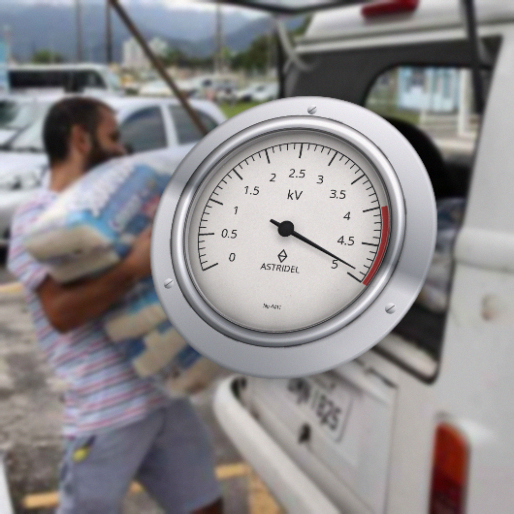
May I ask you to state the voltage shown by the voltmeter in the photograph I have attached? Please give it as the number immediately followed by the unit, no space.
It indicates 4.9kV
